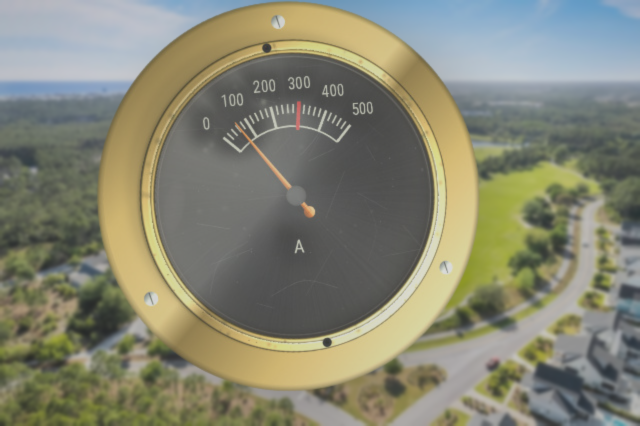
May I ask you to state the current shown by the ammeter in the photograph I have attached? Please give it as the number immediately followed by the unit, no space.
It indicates 60A
